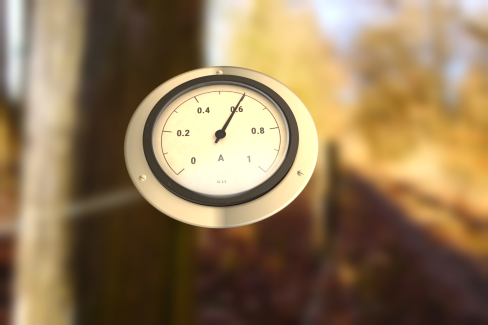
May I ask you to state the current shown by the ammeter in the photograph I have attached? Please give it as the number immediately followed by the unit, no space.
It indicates 0.6A
